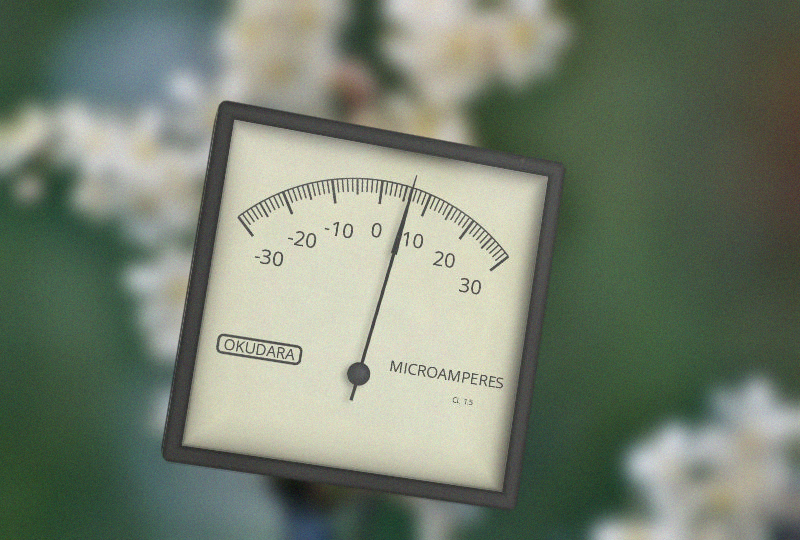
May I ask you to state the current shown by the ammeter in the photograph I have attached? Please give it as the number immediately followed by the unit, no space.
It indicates 6µA
